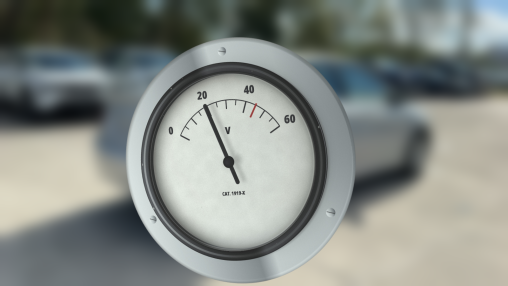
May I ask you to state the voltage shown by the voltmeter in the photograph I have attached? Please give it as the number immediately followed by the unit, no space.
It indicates 20V
